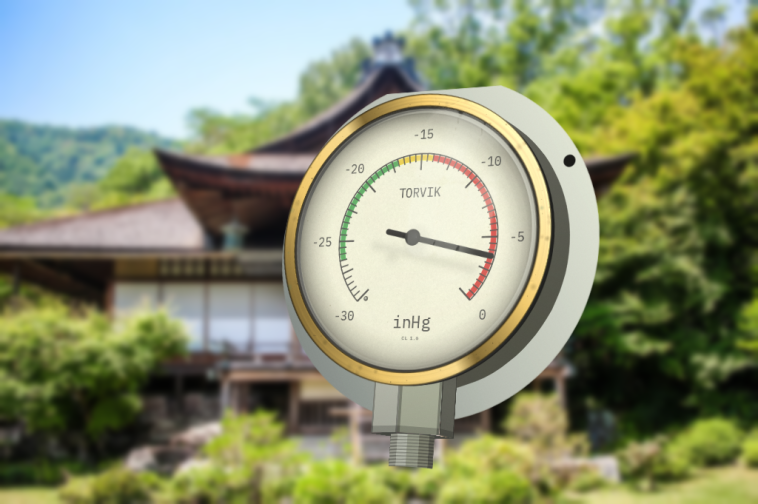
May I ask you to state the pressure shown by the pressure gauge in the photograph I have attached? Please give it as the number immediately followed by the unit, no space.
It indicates -3.5inHg
